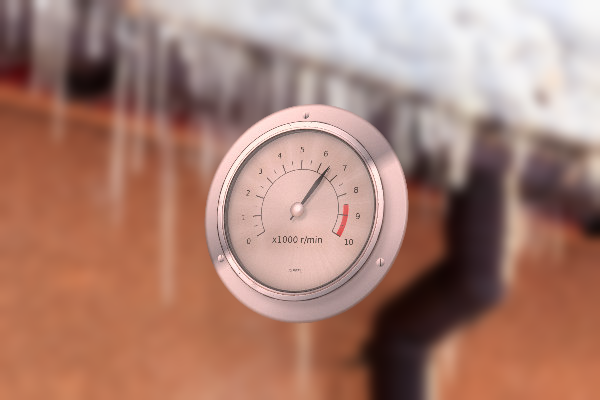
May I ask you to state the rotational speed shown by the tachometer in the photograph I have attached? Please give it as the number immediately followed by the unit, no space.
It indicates 6500rpm
